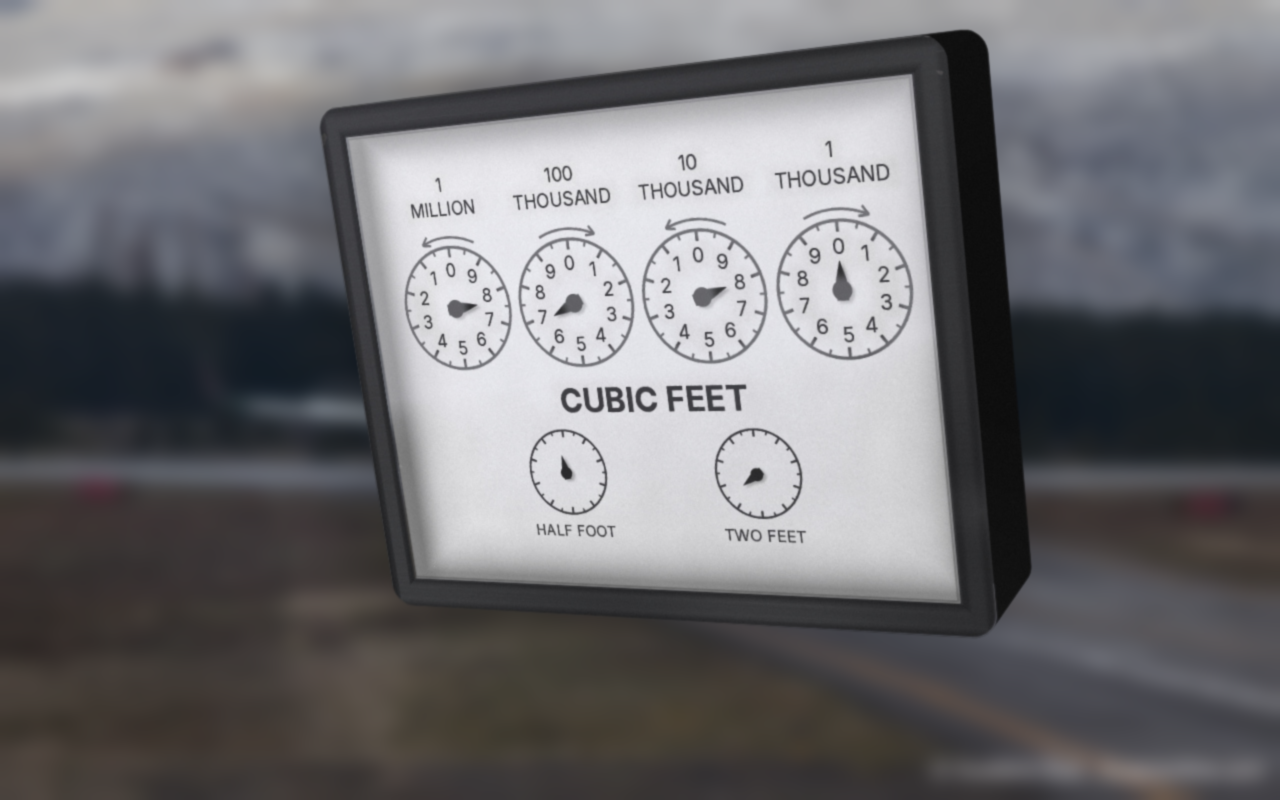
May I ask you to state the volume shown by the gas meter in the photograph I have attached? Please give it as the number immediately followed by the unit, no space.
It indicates 768000ft³
